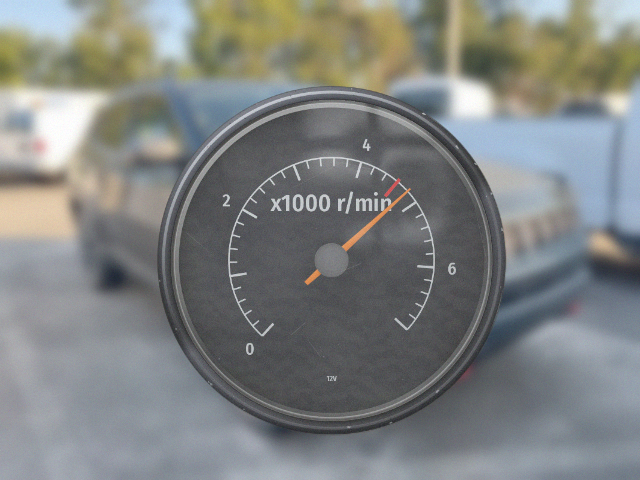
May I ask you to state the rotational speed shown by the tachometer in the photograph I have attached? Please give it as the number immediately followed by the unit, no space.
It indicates 4800rpm
